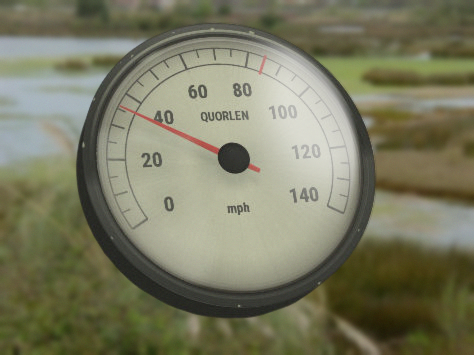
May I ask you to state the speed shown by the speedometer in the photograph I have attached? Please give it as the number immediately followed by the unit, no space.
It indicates 35mph
